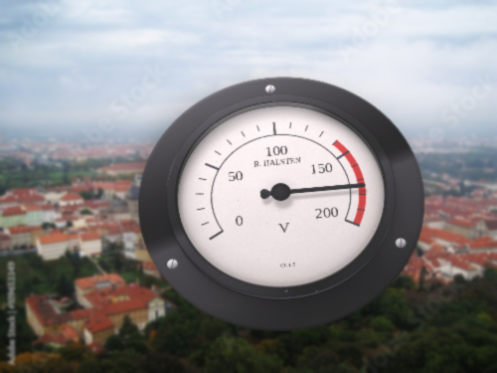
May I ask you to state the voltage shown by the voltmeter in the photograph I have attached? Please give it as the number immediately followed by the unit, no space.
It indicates 175V
